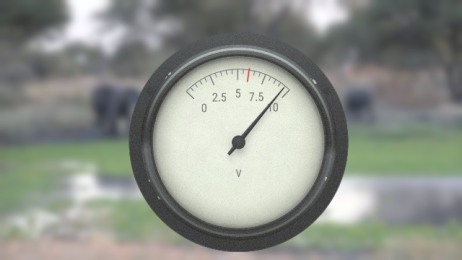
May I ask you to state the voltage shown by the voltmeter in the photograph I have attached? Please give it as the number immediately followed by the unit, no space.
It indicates 9.5V
